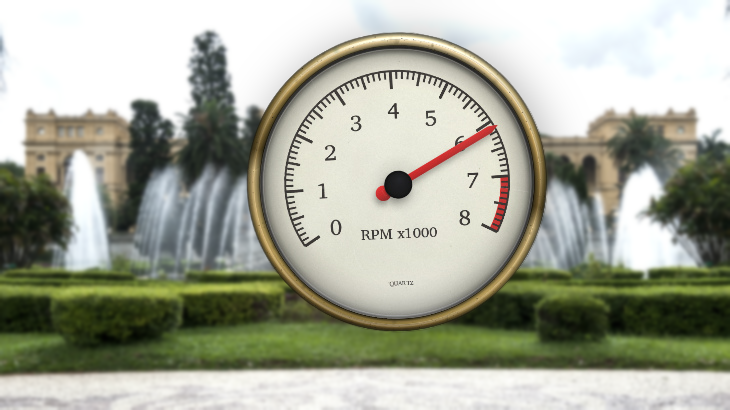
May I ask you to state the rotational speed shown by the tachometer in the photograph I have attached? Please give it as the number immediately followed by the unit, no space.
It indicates 6100rpm
